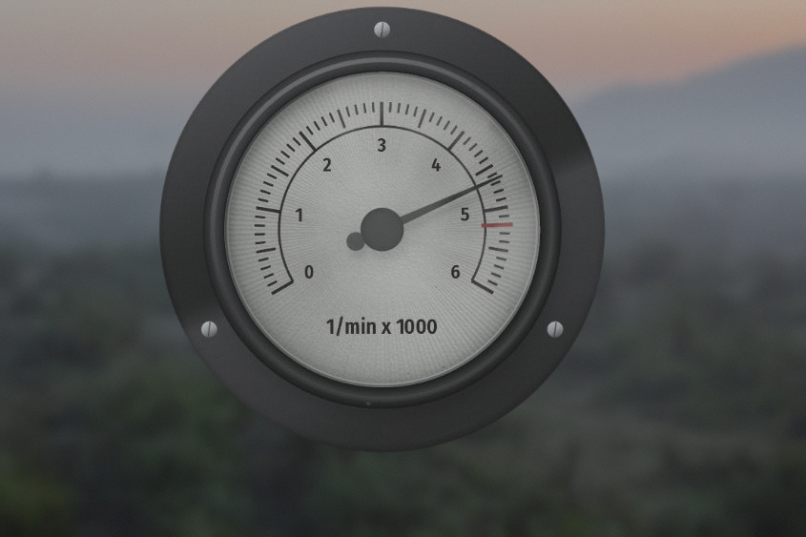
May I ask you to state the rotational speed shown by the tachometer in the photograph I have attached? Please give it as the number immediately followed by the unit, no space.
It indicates 4650rpm
